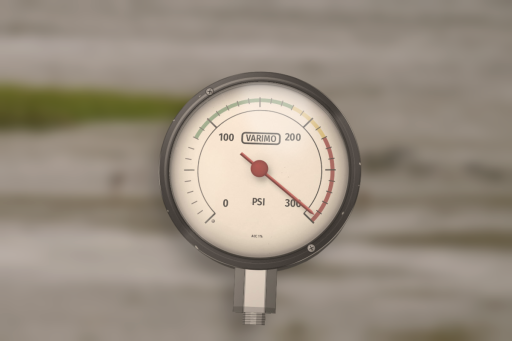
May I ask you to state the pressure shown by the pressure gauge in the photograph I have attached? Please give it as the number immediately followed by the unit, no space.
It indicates 295psi
